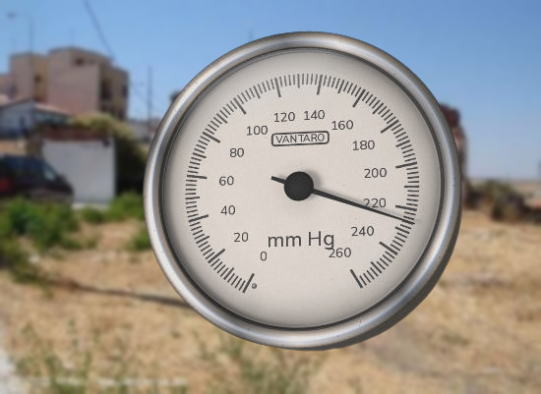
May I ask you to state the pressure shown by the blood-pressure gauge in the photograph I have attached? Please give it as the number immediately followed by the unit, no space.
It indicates 226mmHg
